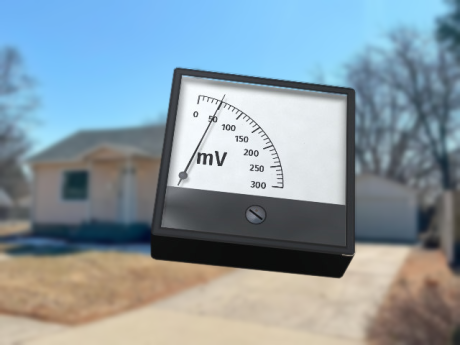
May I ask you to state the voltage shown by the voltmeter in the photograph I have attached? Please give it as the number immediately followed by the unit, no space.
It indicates 50mV
